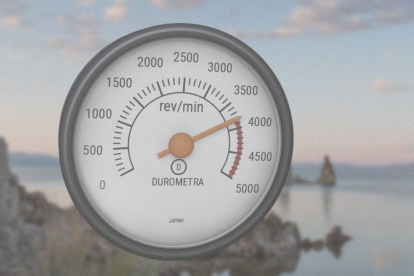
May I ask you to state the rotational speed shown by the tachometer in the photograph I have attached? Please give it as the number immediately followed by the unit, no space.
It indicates 3800rpm
